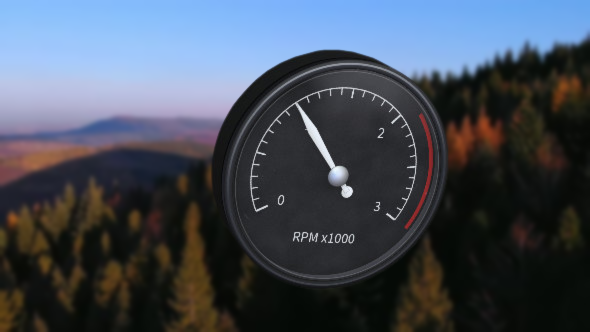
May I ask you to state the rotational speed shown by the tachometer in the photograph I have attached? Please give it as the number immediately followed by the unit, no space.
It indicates 1000rpm
